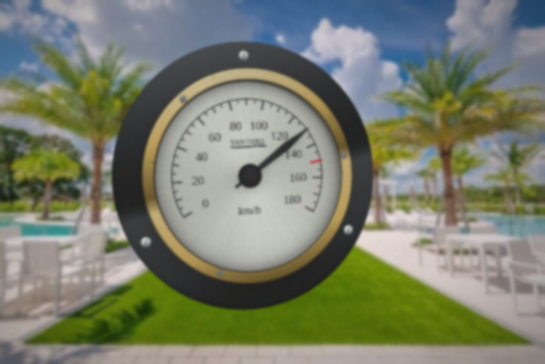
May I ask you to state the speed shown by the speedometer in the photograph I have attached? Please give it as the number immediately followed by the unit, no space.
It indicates 130km/h
